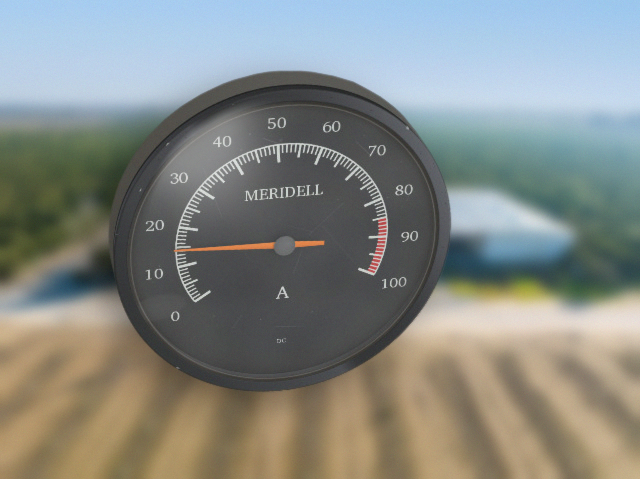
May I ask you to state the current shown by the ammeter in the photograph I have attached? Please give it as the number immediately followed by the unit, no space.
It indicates 15A
